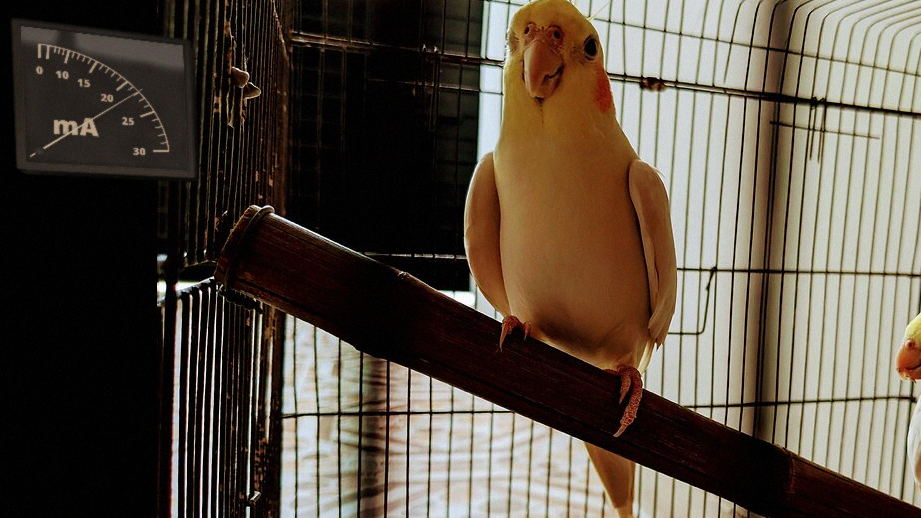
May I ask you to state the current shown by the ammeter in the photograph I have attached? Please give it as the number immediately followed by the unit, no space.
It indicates 22mA
